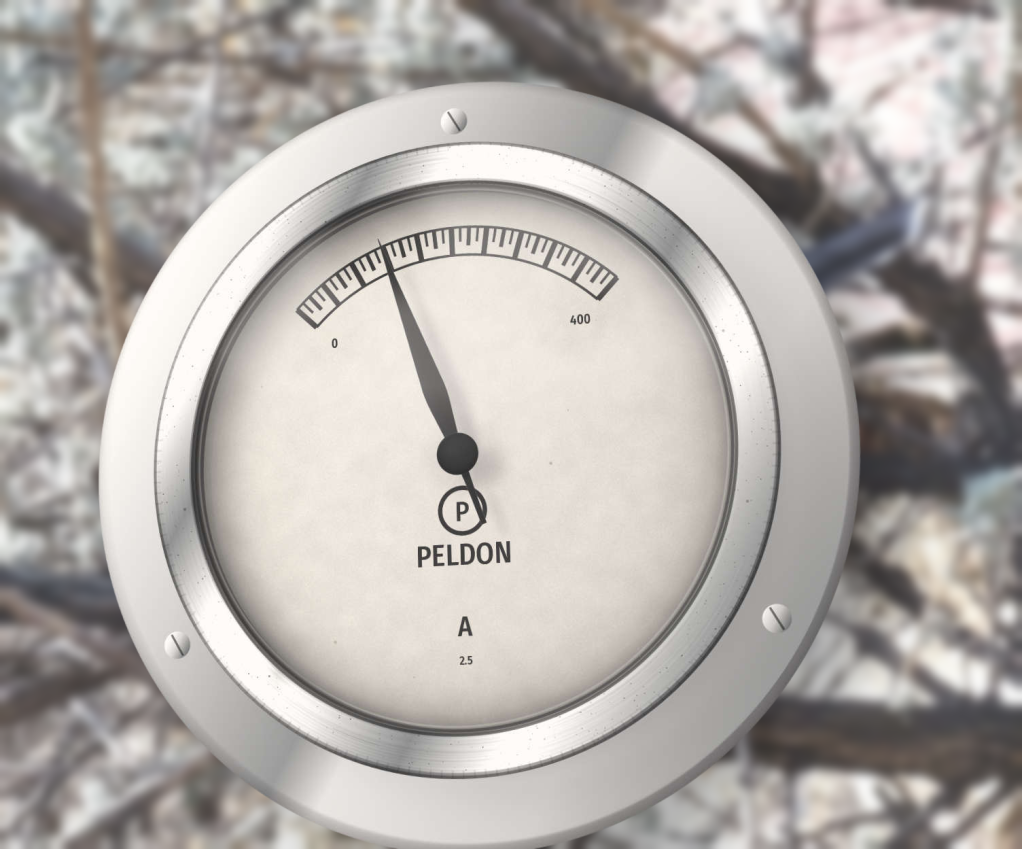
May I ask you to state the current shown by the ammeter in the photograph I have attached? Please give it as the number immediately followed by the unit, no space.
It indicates 120A
